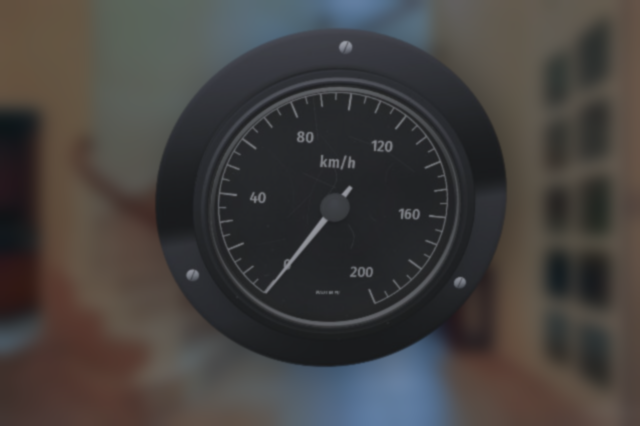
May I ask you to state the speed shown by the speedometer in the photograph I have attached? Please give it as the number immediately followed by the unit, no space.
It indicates 0km/h
